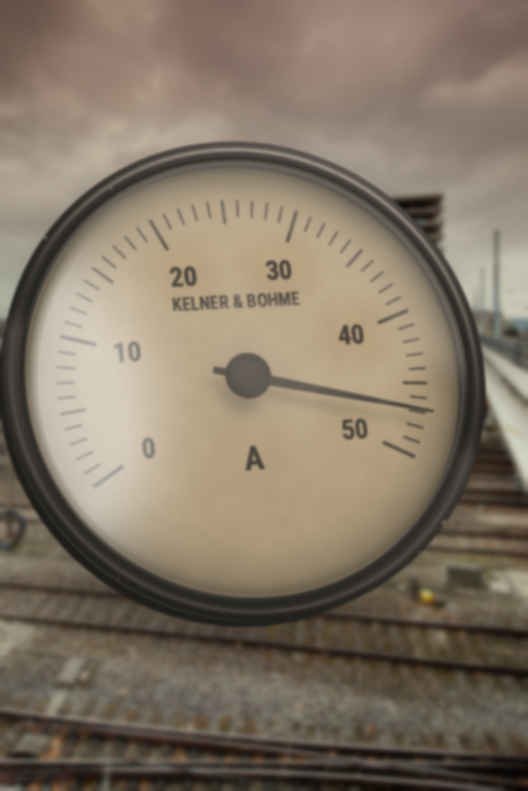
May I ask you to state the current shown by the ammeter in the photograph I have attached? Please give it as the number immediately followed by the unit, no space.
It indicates 47A
